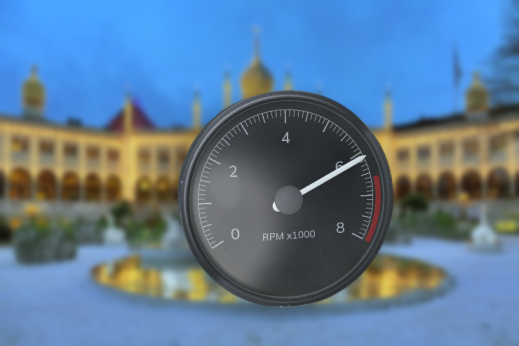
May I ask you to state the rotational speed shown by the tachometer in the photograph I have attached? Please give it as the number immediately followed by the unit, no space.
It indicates 6100rpm
